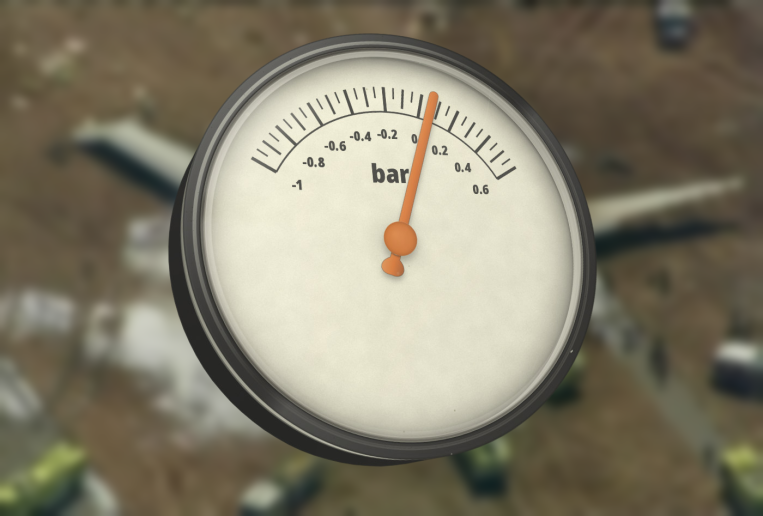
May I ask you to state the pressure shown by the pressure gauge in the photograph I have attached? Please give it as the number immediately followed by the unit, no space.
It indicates 0.05bar
